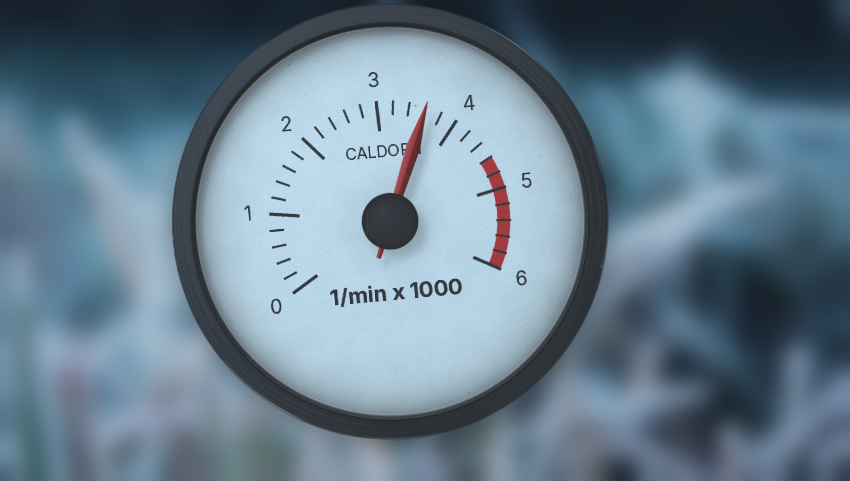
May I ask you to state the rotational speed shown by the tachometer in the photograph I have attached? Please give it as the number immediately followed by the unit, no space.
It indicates 3600rpm
